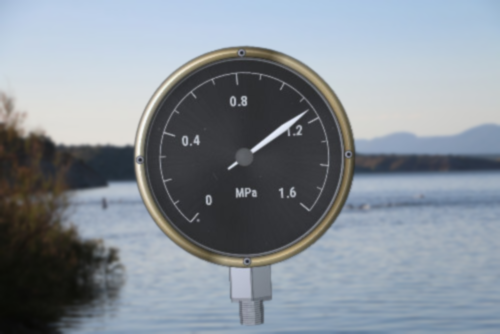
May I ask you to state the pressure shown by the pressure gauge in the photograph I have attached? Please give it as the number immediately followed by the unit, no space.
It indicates 1.15MPa
